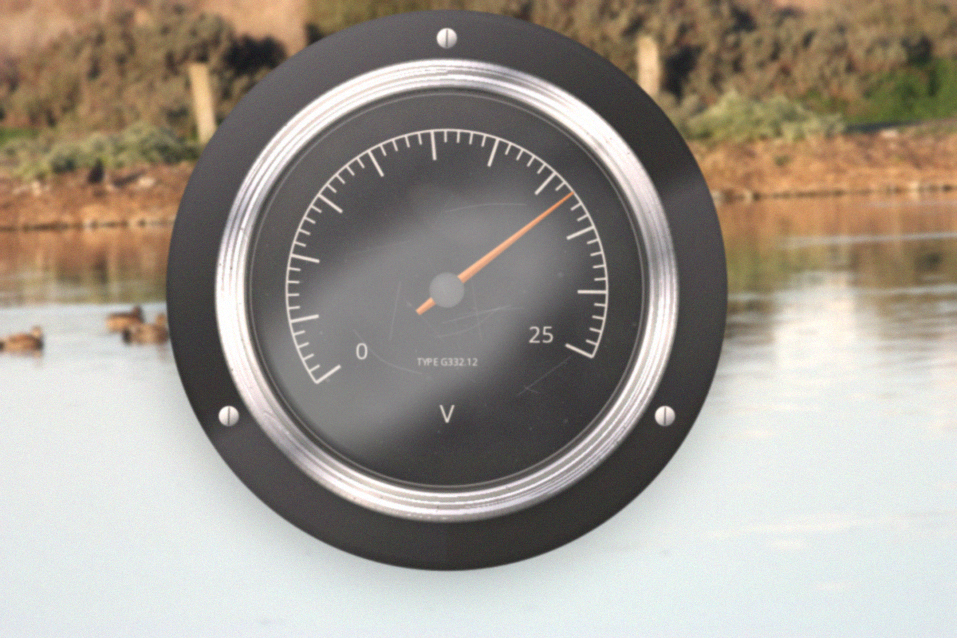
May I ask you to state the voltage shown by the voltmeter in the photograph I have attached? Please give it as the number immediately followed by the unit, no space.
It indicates 18.5V
